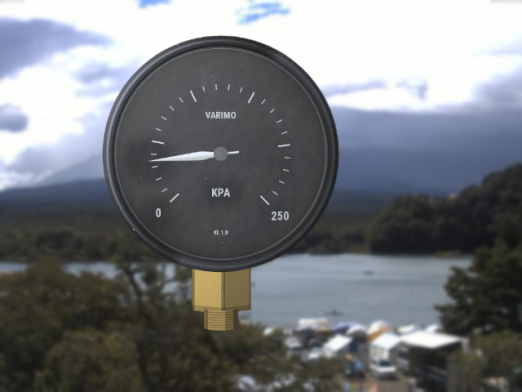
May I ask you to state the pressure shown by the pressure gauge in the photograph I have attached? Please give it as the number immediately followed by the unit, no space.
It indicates 35kPa
